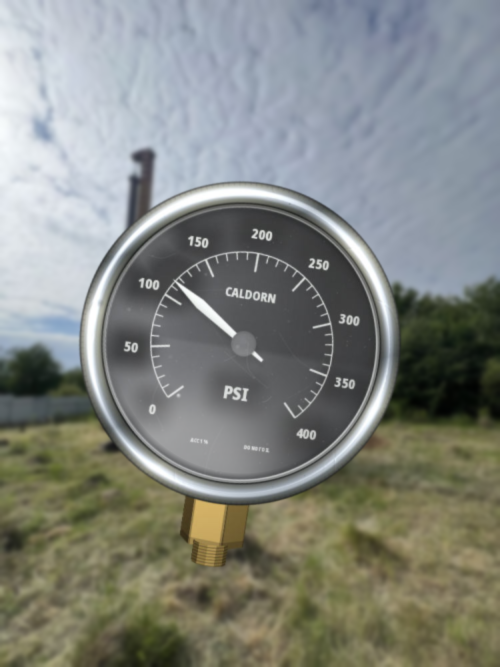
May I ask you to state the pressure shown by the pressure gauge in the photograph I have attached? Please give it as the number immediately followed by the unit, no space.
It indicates 115psi
